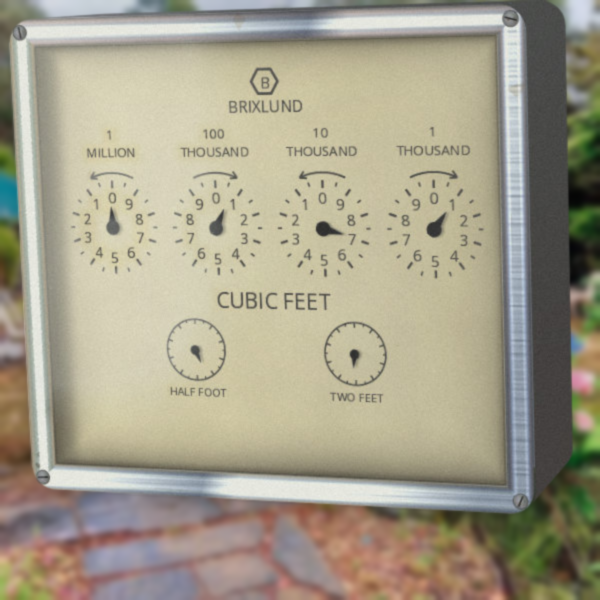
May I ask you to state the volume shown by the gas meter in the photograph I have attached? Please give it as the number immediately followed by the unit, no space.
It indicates 7100ft³
